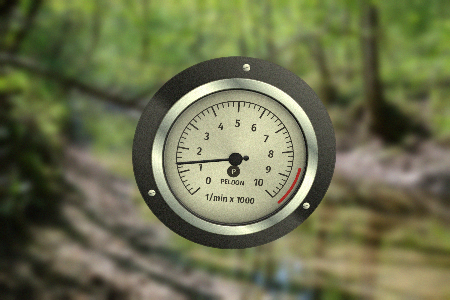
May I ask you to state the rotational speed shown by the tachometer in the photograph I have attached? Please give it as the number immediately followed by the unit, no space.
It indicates 1400rpm
